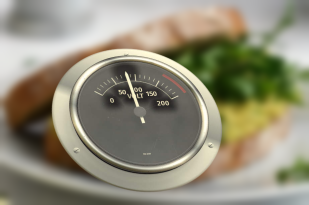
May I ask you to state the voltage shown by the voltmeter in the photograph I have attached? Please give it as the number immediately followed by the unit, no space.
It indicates 80V
